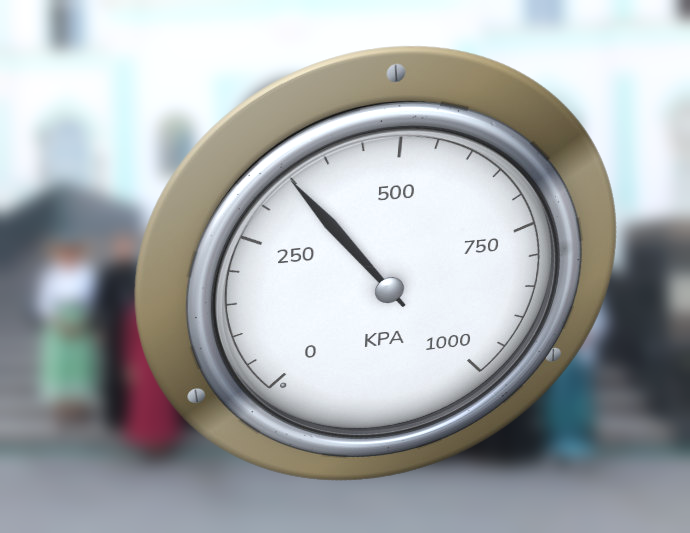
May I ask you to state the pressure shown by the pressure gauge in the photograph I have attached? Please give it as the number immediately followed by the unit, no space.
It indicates 350kPa
